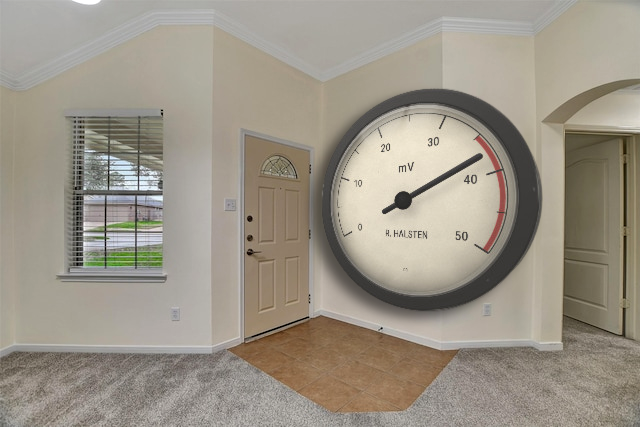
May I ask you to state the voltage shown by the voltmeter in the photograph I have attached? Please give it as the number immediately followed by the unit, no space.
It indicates 37.5mV
